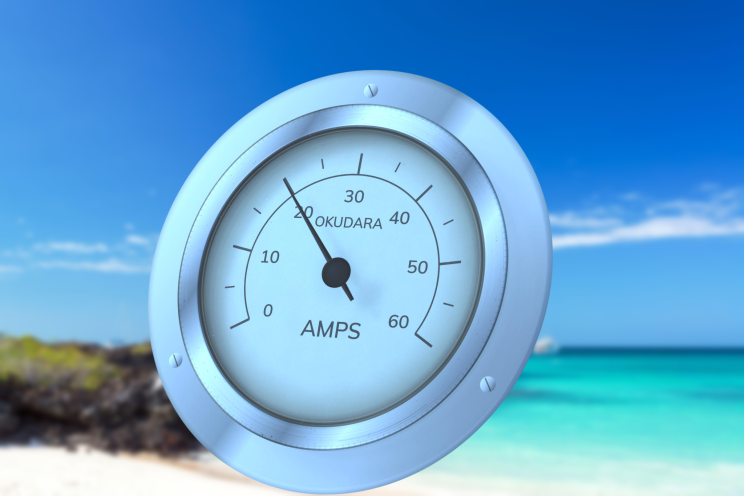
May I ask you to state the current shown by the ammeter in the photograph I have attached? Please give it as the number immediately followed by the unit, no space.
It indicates 20A
